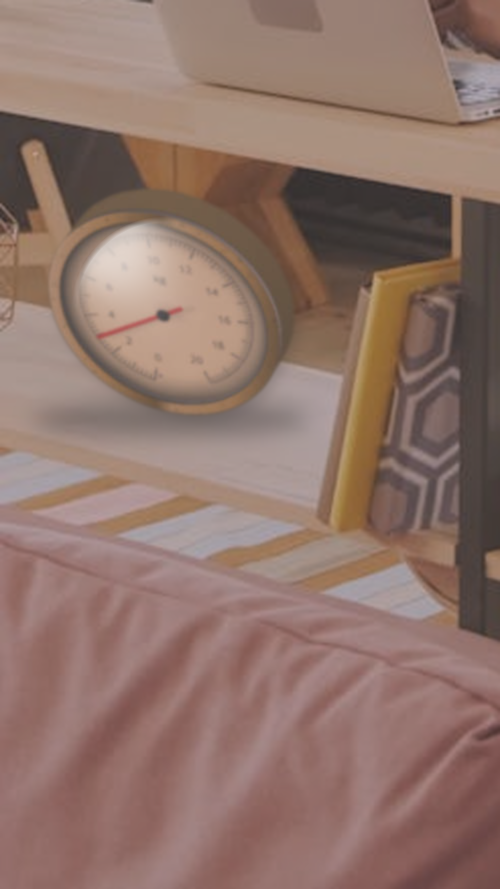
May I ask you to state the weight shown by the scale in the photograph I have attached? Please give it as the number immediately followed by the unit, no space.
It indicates 3kg
